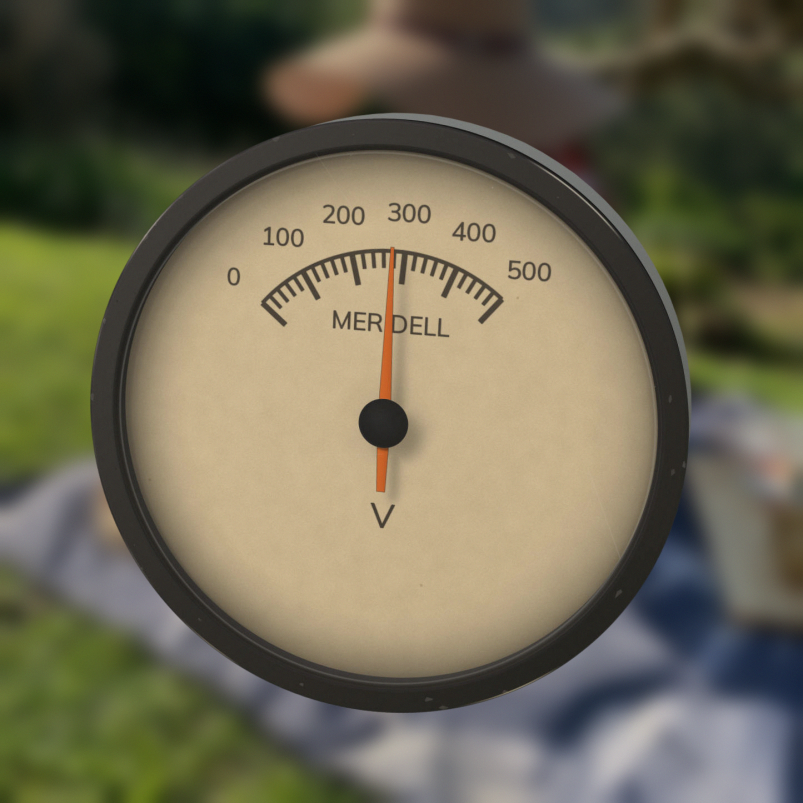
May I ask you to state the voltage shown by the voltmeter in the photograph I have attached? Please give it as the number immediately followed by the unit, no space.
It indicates 280V
